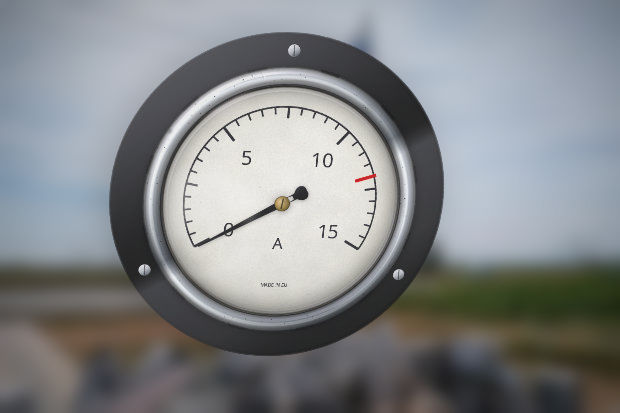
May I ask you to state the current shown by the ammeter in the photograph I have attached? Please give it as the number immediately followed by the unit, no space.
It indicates 0A
